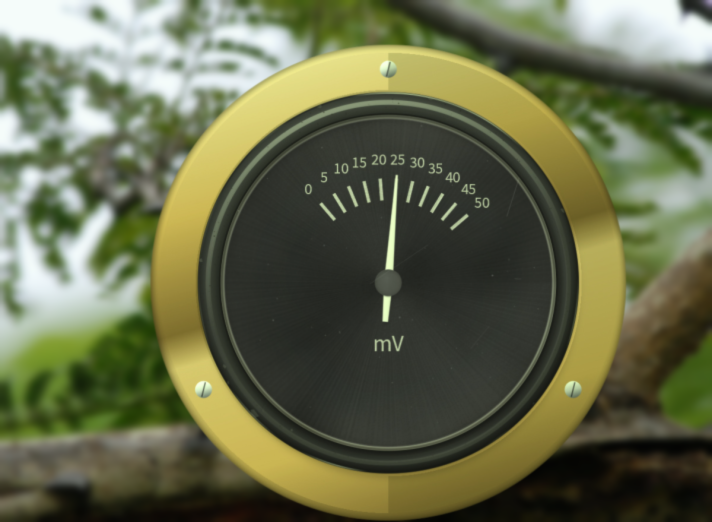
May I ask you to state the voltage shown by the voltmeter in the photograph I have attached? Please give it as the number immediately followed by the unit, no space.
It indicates 25mV
